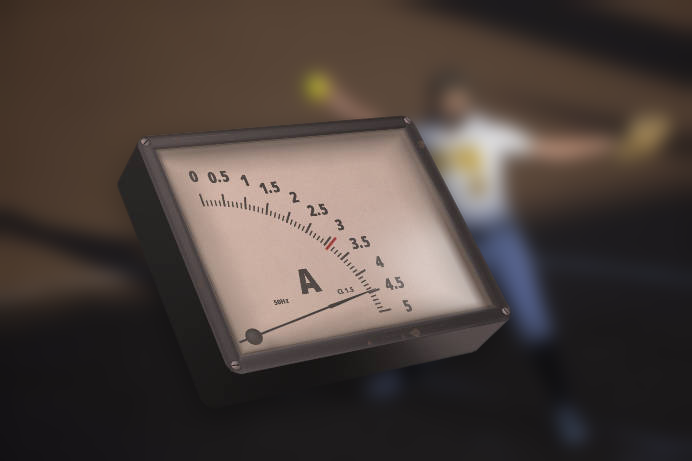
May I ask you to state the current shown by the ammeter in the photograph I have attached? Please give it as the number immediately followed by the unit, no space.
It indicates 4.5A
